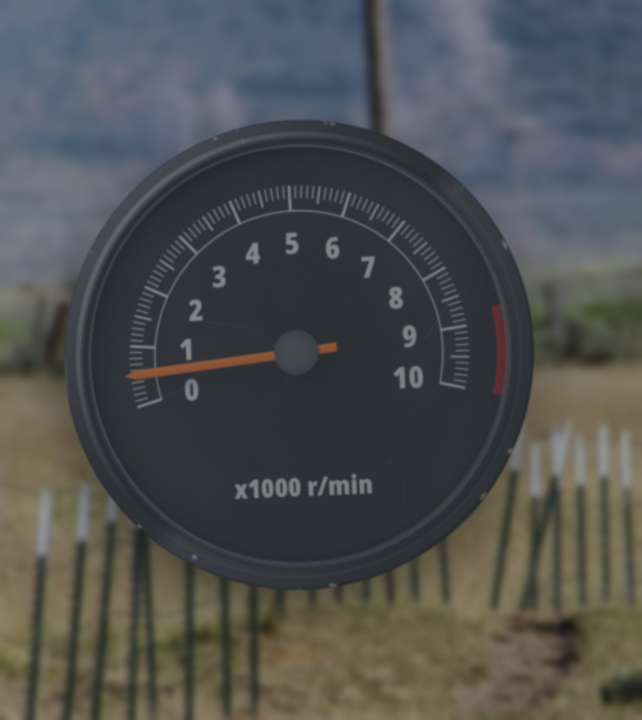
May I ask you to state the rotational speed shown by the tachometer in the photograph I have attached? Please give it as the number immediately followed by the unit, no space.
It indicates 500rpm
